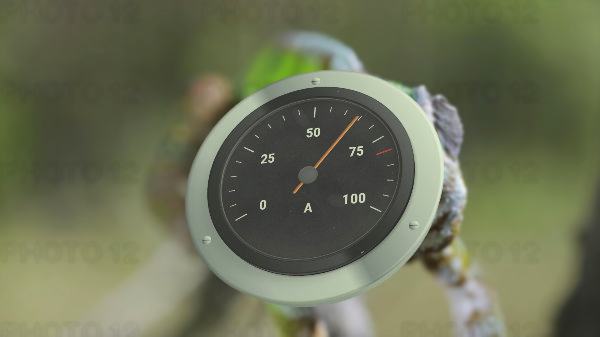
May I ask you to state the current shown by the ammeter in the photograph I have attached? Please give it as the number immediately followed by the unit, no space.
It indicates 65A
